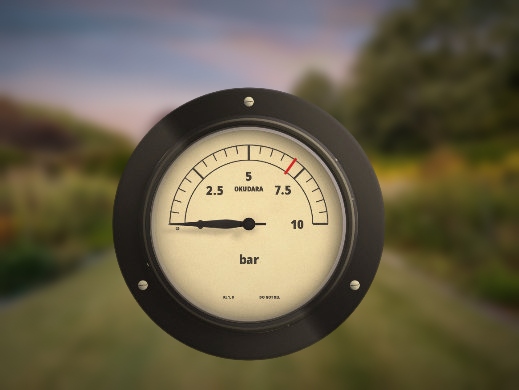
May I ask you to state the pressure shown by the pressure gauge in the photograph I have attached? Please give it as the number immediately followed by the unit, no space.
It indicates 0bar
